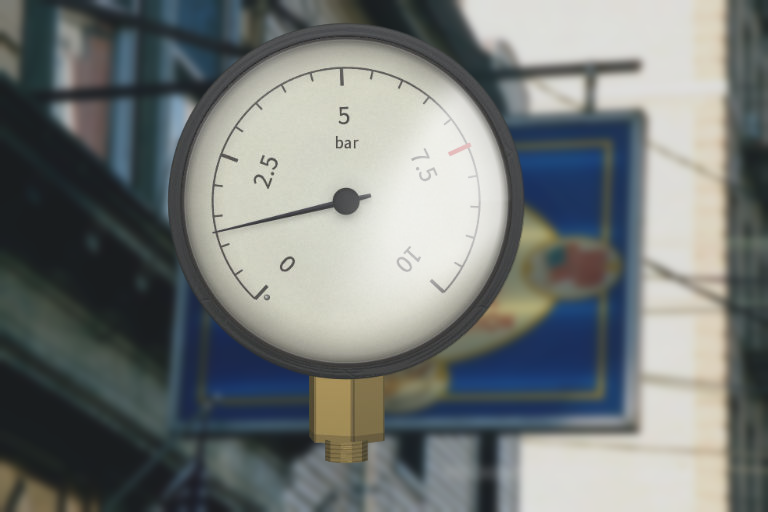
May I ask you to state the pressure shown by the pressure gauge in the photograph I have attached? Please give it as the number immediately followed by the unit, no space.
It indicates 1.25bar
